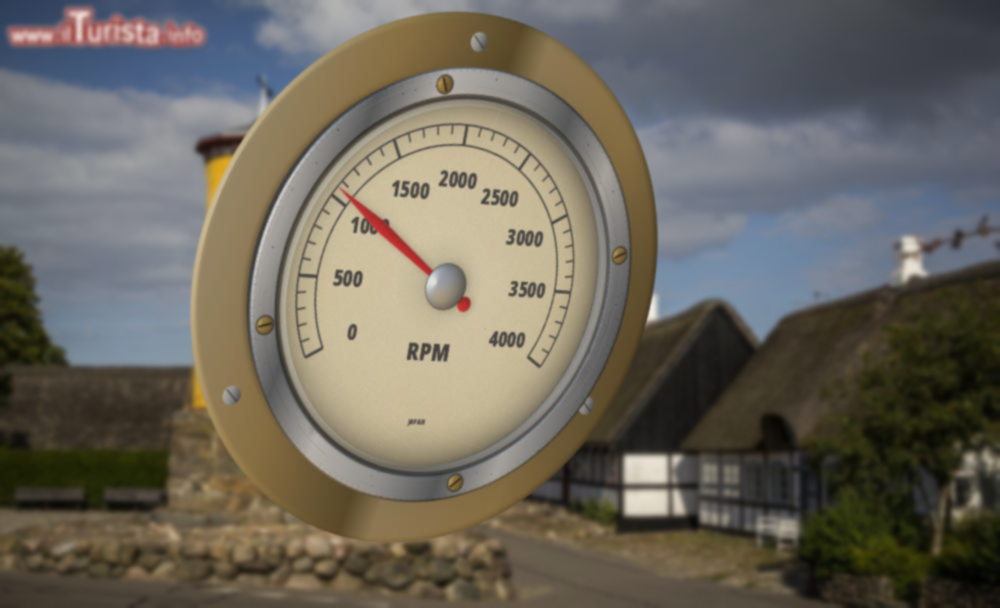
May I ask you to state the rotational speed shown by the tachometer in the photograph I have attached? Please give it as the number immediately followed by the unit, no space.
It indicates 1050rpm
